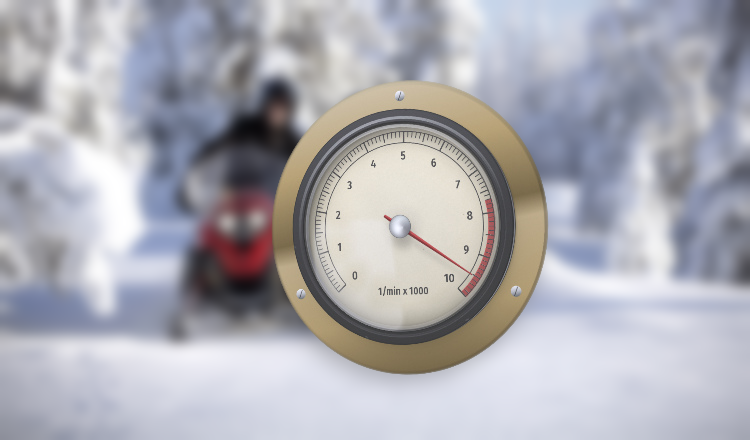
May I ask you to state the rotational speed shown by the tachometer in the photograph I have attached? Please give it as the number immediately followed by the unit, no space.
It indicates 9500rpm
